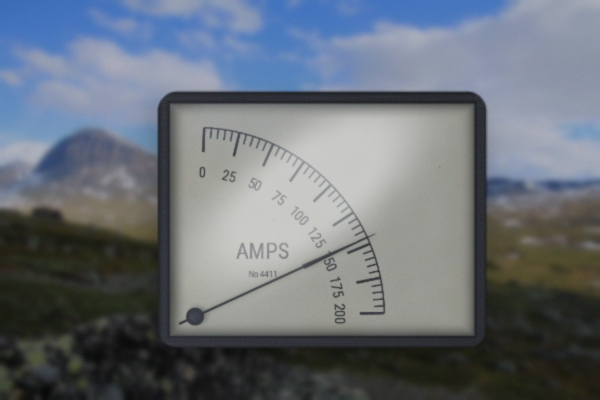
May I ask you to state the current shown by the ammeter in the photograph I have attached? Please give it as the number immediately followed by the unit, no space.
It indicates 145A
